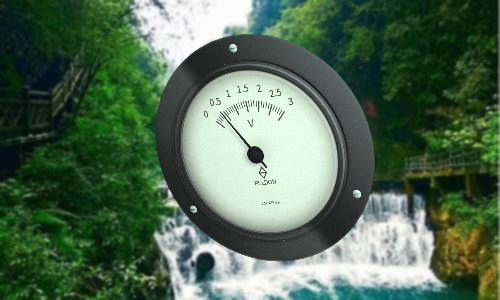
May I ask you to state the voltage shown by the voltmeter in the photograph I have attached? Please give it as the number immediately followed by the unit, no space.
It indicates 0.5V
